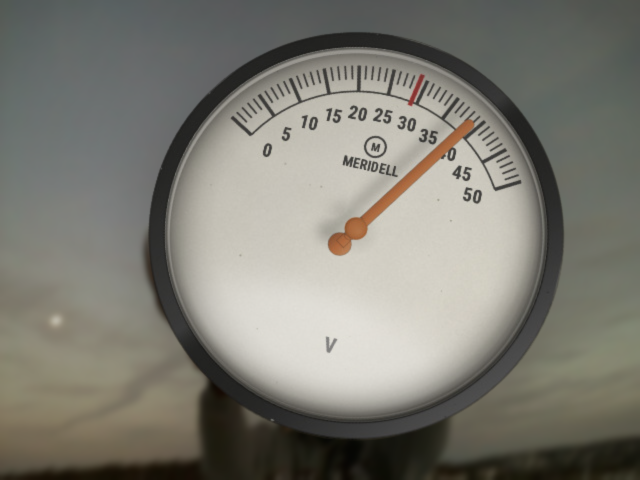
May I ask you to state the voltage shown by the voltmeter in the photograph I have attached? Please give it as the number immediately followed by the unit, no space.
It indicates 39V
